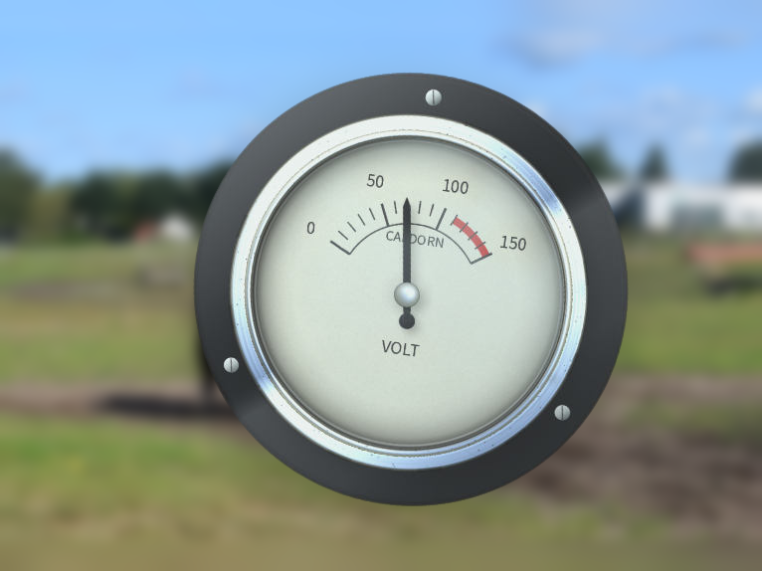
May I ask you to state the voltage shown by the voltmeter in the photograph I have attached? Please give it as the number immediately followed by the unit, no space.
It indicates 70V
